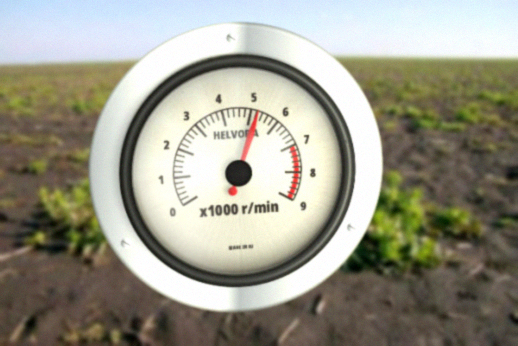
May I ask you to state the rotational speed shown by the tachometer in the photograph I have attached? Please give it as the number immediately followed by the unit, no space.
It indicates 5200rpm
